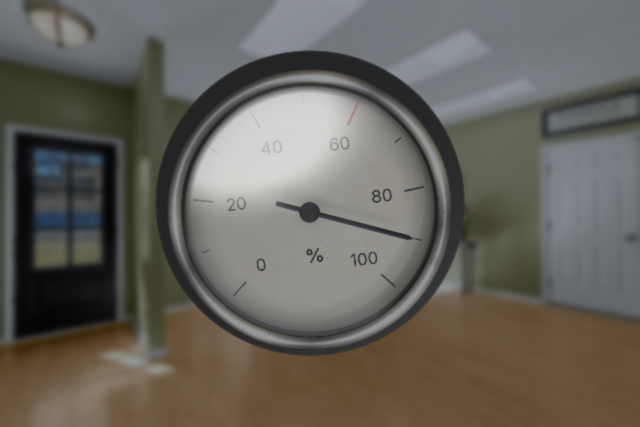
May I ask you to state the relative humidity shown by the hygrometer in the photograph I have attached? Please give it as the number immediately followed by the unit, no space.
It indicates 90%
